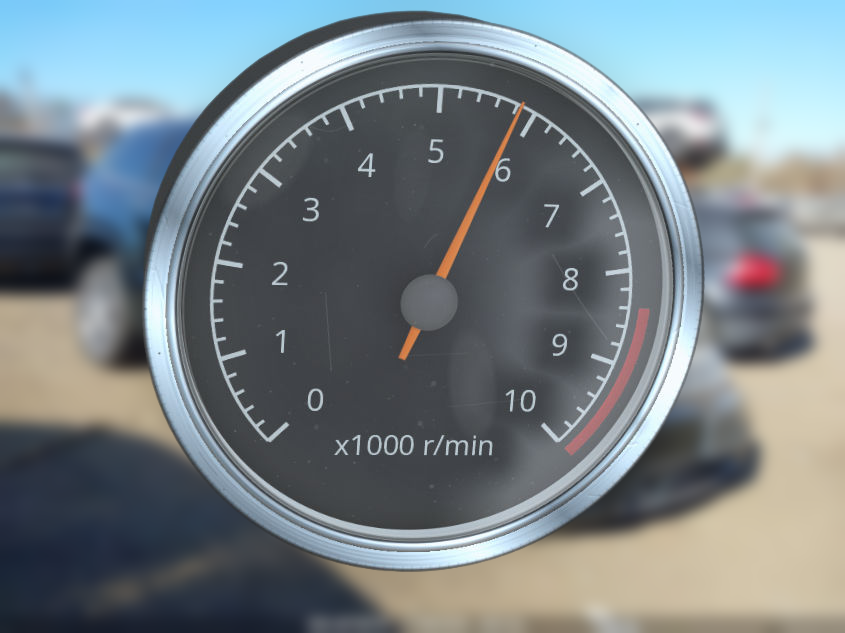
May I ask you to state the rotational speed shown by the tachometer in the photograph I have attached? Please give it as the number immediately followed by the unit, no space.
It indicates 5800rpm
